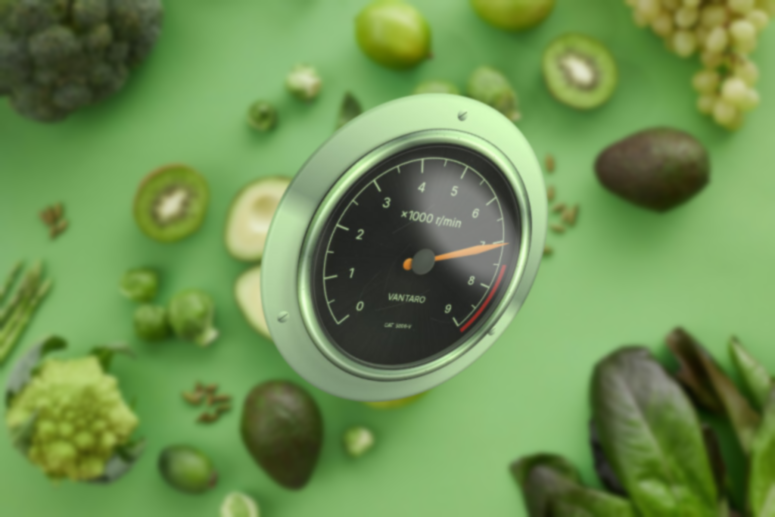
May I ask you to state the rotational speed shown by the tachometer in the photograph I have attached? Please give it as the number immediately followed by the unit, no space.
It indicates 7000rpm
